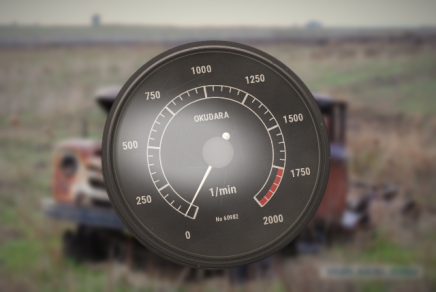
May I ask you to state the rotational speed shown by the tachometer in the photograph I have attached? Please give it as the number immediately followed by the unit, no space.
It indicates 50rpm
